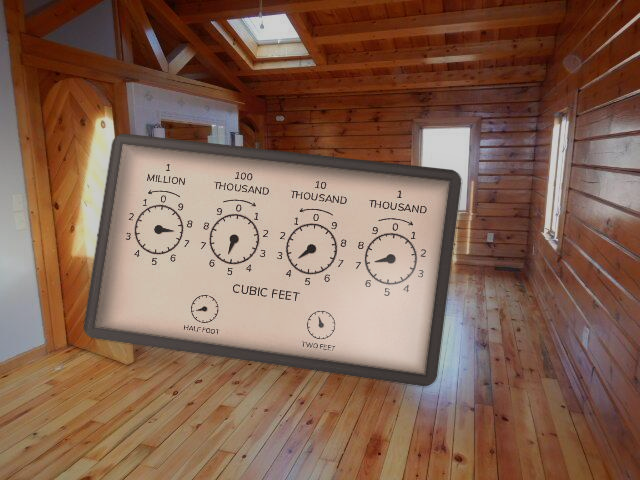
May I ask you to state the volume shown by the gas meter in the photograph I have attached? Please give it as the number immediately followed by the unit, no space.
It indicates 753700ft³
